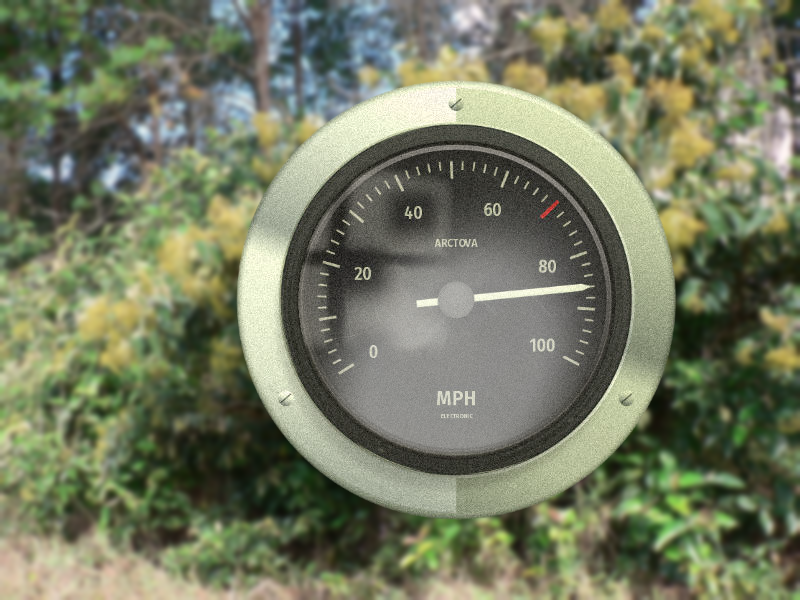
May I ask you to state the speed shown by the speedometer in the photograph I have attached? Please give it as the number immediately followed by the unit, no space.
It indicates 86mph
